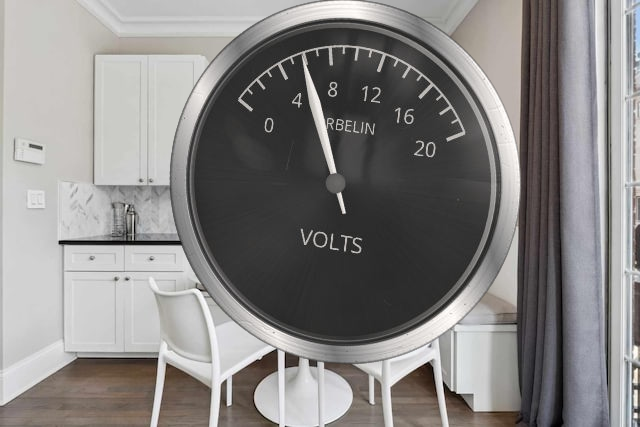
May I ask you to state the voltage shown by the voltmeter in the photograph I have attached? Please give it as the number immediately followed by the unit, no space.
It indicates 6V
